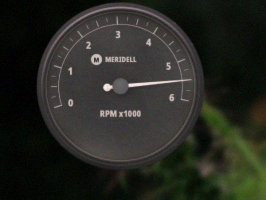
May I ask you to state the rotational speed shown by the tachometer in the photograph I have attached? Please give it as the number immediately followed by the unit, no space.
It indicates 5500rpm
